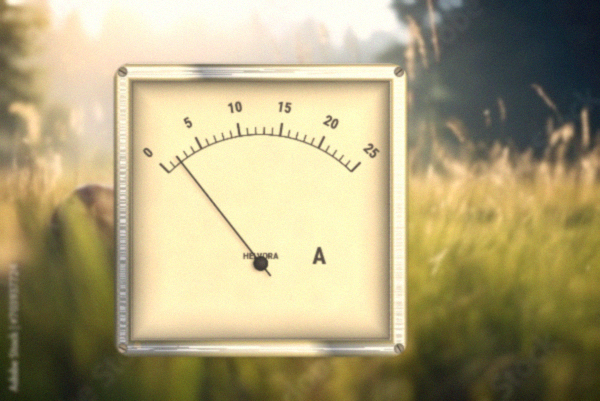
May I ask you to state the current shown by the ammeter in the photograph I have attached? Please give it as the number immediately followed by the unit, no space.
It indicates 2A
